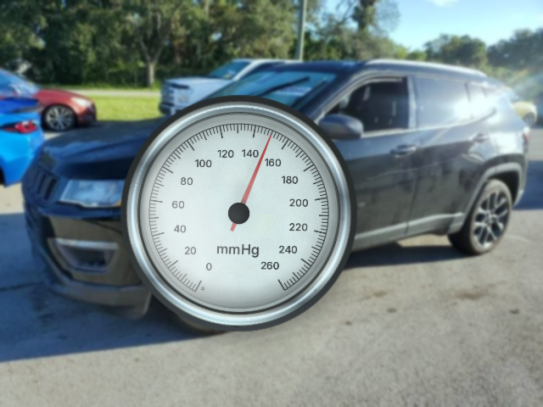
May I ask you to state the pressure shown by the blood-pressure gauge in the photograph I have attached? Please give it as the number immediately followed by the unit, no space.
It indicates 150mmHg
